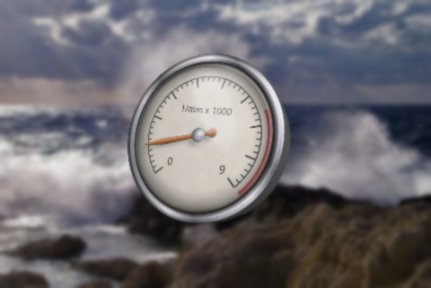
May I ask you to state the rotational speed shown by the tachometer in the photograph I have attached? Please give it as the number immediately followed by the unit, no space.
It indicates 1000rpm
